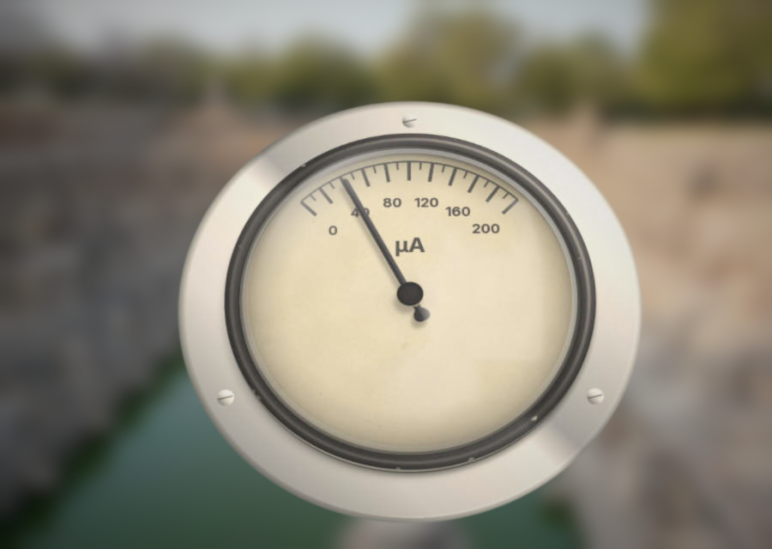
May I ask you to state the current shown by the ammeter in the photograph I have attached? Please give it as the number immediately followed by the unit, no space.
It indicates 40µA
